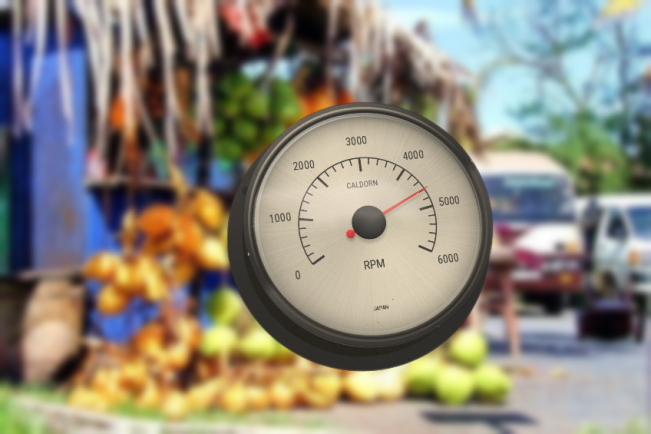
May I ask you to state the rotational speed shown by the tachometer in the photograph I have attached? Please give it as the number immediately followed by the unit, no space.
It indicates 4600rpm
